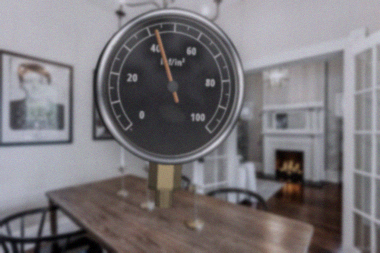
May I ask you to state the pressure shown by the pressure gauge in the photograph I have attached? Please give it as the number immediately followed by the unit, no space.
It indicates 42.5psi
